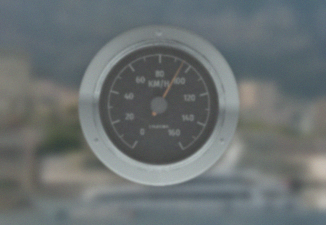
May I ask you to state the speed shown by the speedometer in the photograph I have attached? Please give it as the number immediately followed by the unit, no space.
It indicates 95km/h
